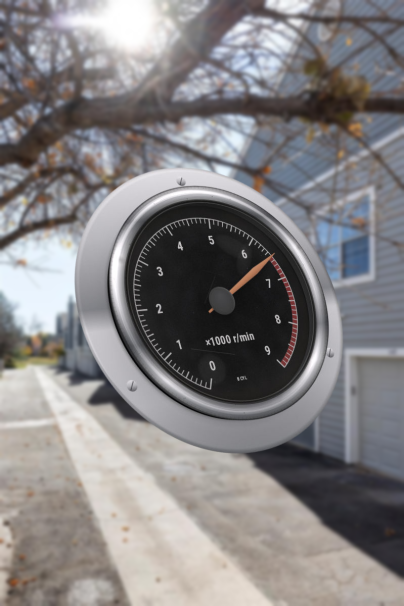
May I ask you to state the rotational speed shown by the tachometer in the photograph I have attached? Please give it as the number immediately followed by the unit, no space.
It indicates 6500rpm
